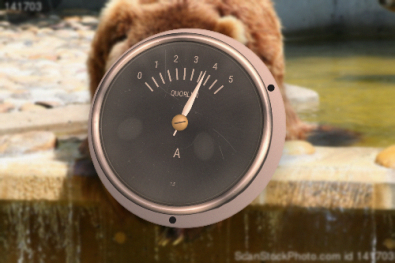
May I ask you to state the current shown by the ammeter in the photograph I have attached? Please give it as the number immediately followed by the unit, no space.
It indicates 3.75A
